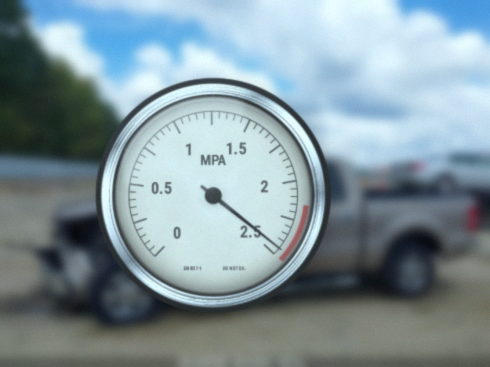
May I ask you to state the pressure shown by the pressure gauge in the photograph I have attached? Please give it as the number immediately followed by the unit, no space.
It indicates 2.45MPa
